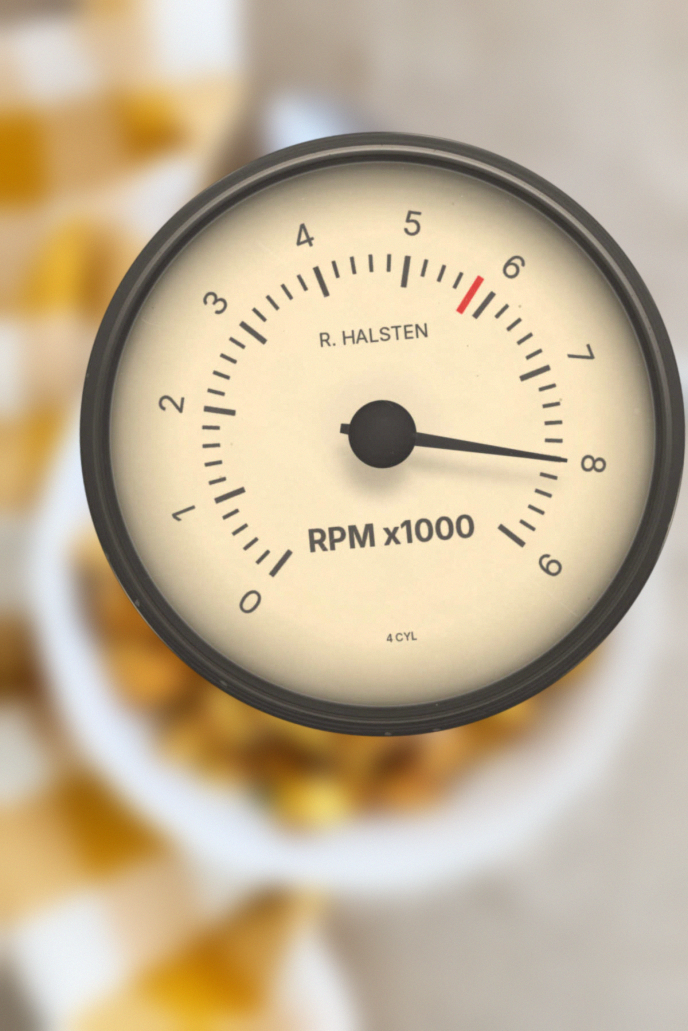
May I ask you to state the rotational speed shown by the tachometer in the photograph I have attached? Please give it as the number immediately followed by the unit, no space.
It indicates 8000rpm
